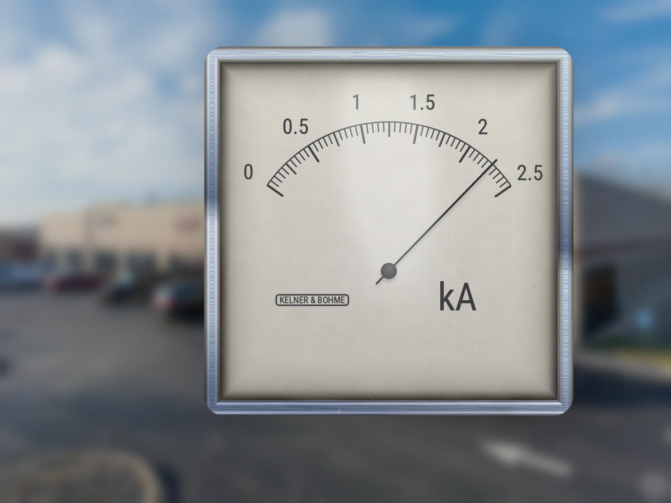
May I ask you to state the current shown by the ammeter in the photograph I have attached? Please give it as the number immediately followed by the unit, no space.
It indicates 2.25kA
